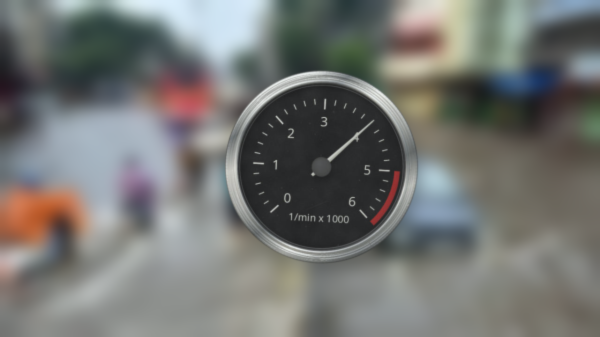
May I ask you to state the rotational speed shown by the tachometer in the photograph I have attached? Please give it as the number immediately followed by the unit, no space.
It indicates 4000rpm
